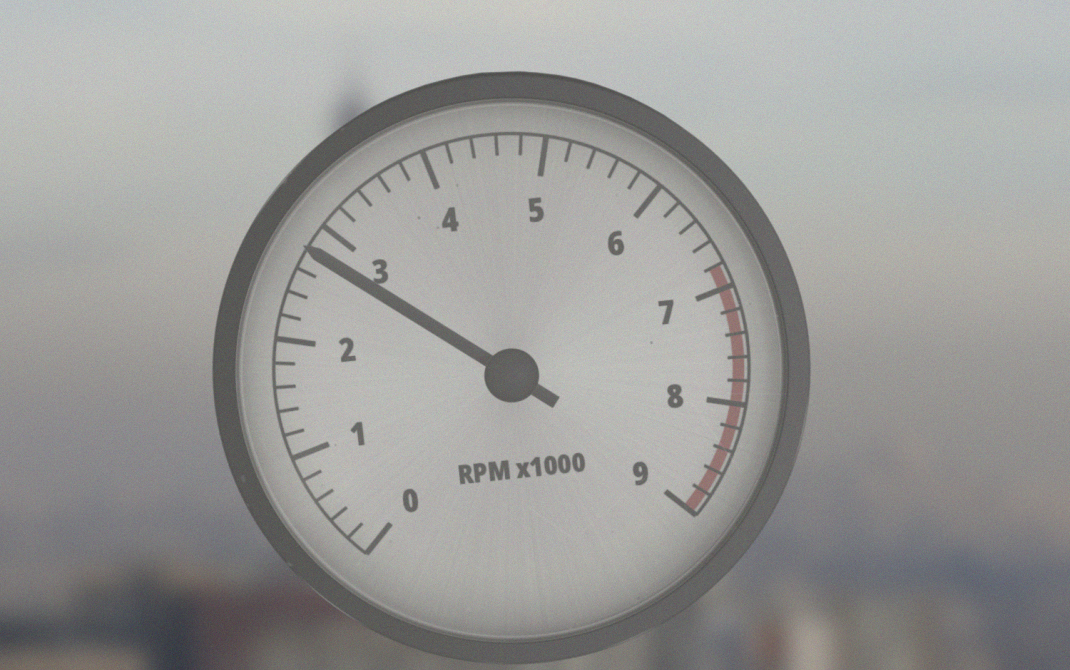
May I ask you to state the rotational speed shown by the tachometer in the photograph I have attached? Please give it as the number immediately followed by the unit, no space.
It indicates 2800rpm
